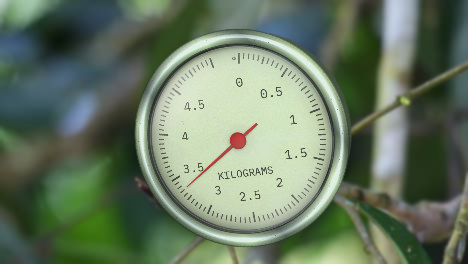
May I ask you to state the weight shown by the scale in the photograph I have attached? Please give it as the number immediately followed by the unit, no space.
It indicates 3.35kg
